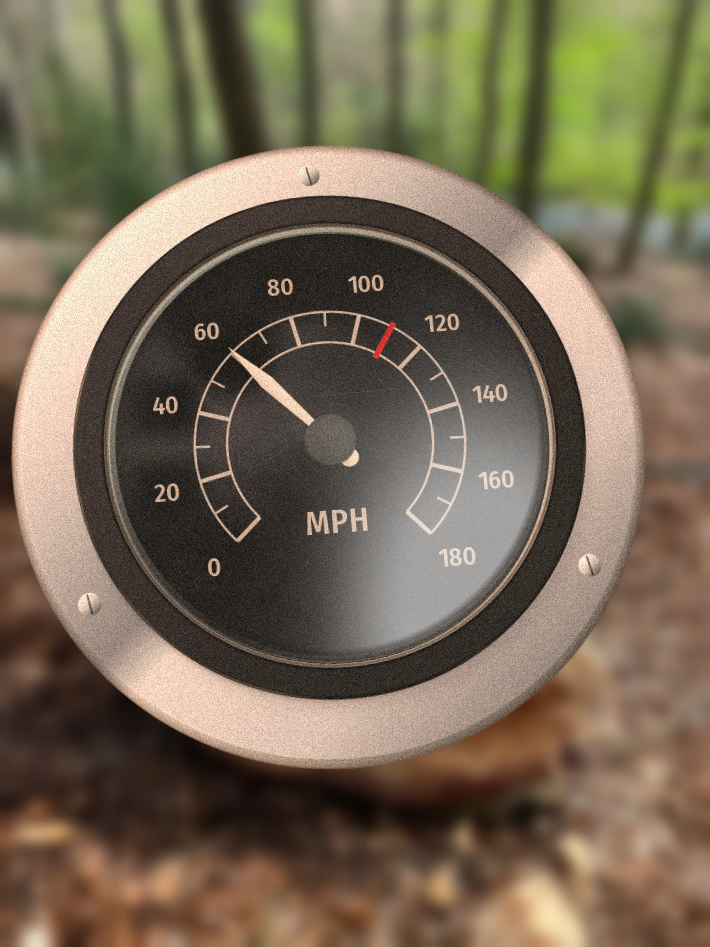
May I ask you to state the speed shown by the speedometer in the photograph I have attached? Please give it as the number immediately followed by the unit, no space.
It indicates 60mph
